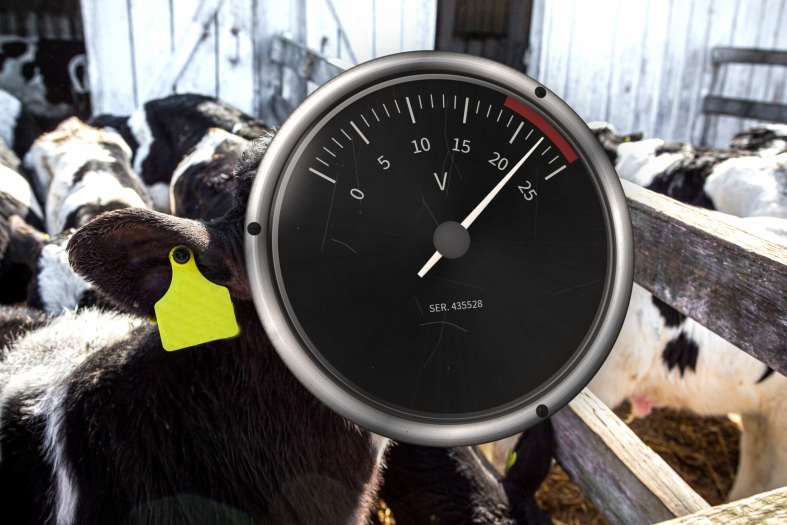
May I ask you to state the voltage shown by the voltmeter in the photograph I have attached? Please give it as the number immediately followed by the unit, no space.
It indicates 22V
